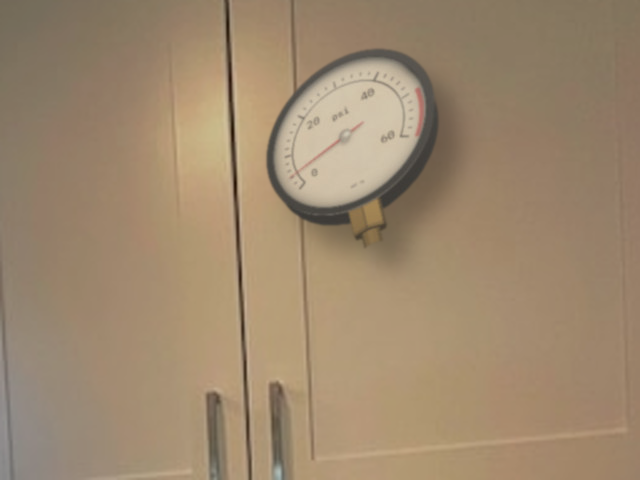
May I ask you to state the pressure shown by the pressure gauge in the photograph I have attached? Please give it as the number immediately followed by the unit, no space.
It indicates 4psi
